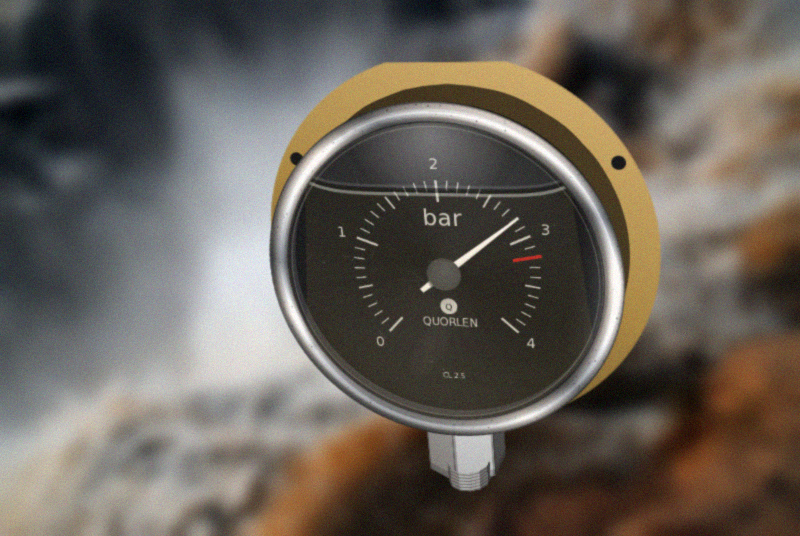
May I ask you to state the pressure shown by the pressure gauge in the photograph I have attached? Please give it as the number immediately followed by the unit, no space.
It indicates 2.8bar
